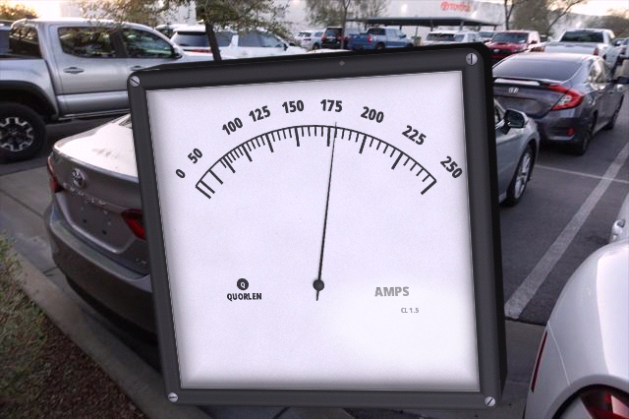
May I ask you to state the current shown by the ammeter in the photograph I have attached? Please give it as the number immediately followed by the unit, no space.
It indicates 180A
